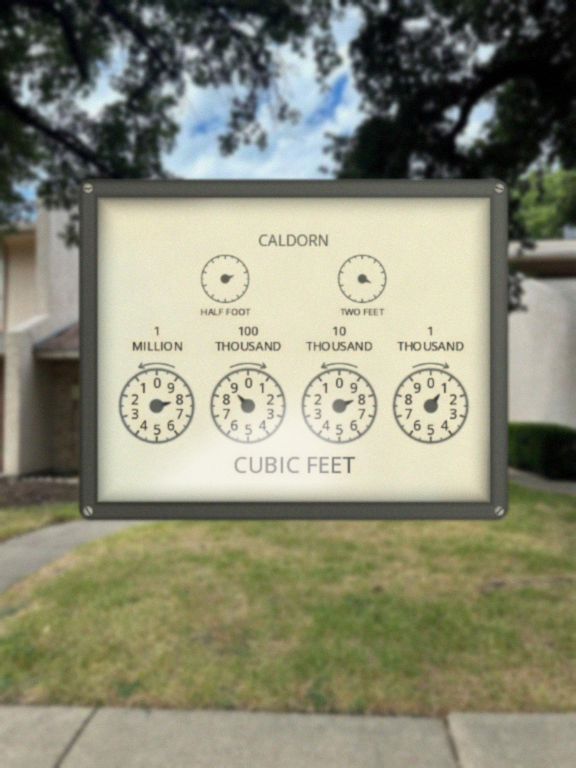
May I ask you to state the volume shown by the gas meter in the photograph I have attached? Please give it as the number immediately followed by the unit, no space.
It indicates 788100ft³
